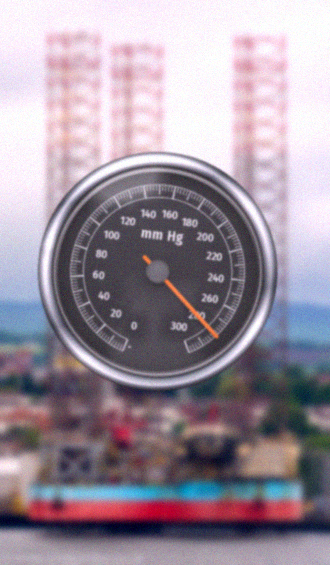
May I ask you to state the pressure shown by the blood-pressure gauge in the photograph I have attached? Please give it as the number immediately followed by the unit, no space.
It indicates 280mmHg
